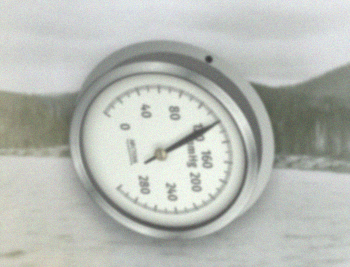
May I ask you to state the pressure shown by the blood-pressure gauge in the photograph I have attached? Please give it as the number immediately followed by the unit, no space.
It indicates 120mmHg
